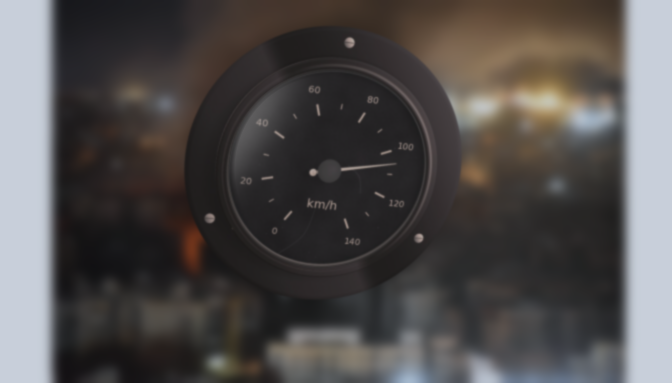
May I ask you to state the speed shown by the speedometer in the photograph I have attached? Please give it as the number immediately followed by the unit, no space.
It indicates 105km/h
